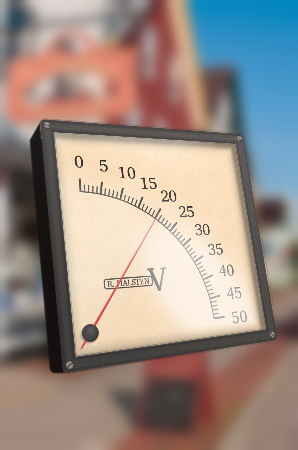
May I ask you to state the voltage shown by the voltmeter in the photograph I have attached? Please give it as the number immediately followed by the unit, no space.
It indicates 20V
